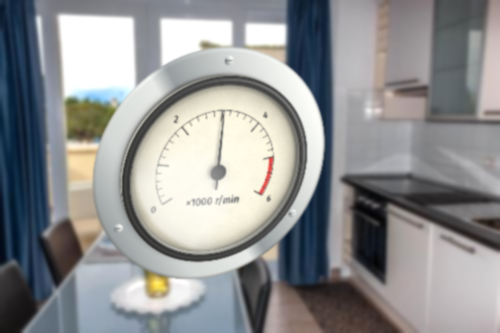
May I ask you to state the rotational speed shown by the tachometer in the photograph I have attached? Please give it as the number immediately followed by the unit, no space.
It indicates 3000rpm
